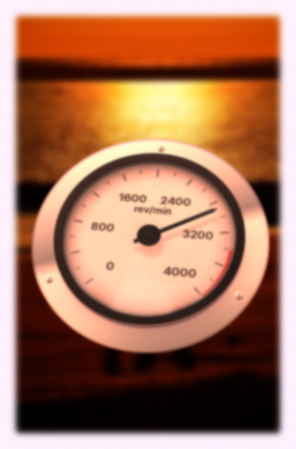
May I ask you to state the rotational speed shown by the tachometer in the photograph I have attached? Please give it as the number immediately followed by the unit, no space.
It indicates 2900rpm
